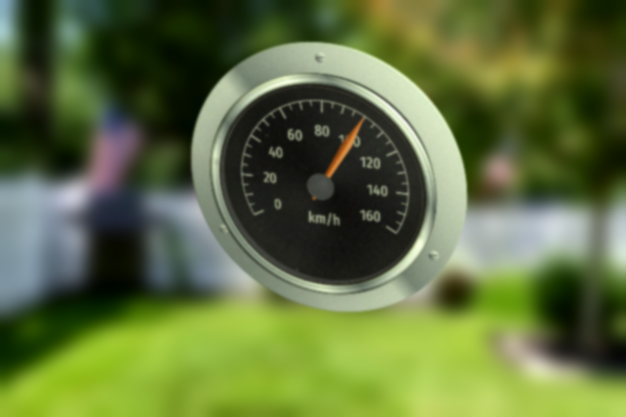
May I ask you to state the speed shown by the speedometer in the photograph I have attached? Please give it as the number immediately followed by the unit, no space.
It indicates 100km/h
